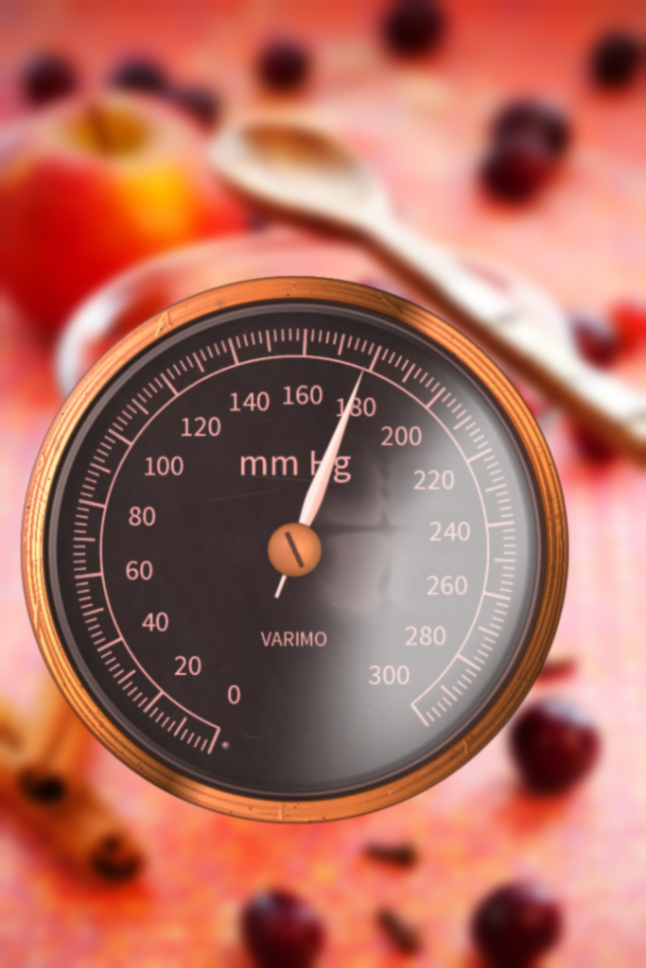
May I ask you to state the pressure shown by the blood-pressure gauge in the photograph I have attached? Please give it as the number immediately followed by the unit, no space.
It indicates 178mmHg
